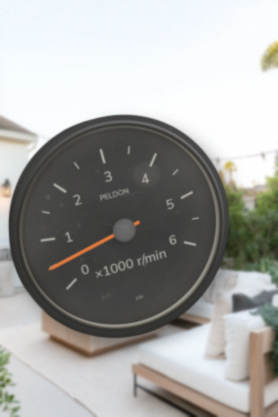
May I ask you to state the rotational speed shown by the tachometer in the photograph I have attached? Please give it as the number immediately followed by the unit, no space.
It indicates 500rpm
